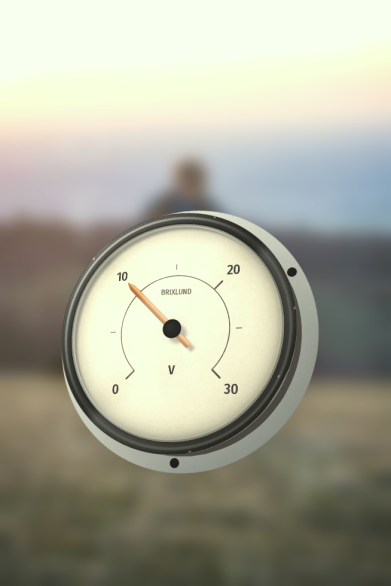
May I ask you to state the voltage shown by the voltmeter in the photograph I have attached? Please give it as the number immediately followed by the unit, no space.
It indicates 10V
